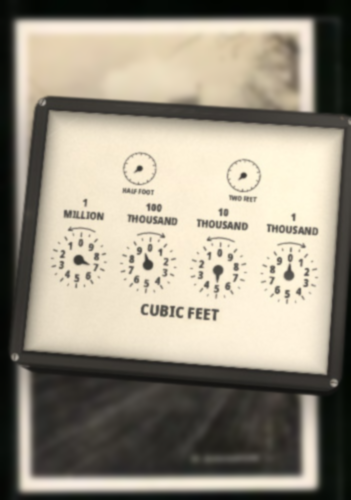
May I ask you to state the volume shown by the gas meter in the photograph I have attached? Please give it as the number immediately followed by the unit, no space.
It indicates 695000ft³
